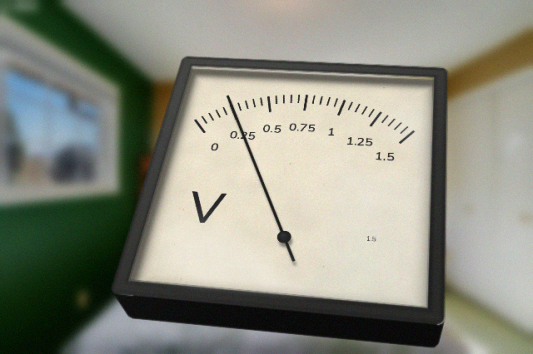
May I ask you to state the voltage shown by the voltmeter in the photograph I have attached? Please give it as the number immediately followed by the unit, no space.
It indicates 0.25V
